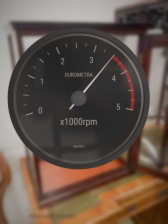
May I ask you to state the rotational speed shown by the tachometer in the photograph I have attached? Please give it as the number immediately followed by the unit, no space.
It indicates 3500rpm
